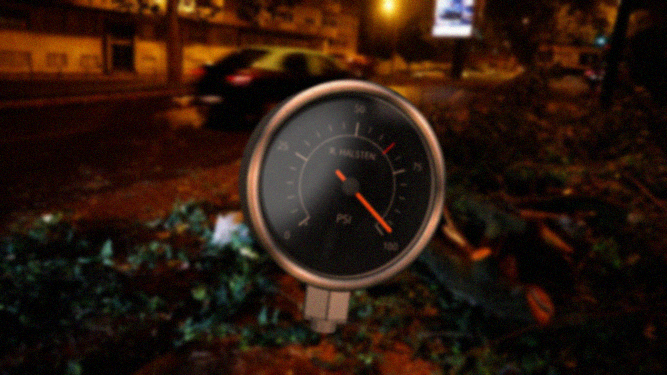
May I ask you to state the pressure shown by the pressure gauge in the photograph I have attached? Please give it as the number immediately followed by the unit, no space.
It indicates 97.5psi
